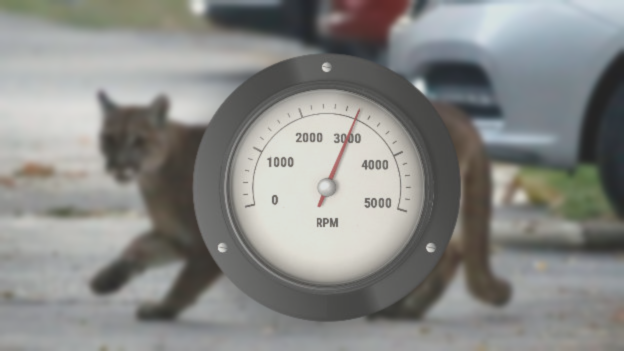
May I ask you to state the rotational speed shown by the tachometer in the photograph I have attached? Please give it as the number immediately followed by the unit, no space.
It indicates 3000rpm
